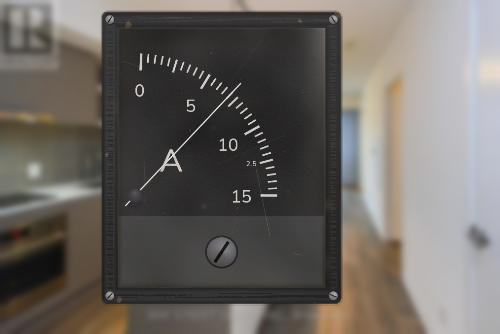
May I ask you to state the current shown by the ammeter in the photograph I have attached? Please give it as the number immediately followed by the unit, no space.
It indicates 7A
